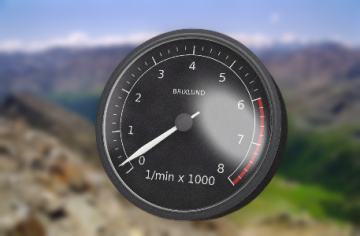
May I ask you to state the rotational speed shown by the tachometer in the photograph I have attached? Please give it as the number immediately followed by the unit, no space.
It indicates 200rpm
